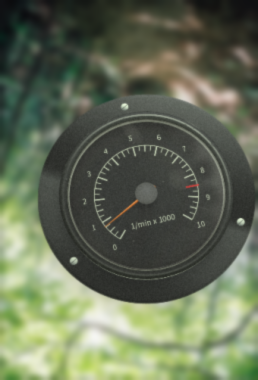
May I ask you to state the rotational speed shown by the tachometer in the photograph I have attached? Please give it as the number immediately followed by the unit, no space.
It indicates 750rpm
